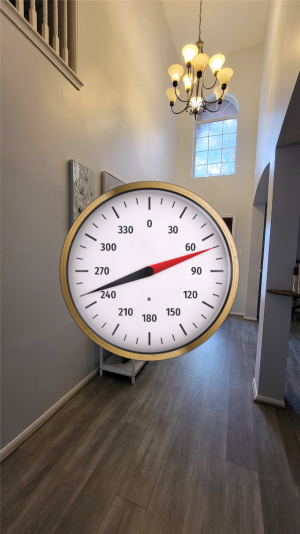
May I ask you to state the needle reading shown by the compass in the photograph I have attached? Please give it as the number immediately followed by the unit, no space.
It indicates 70°
